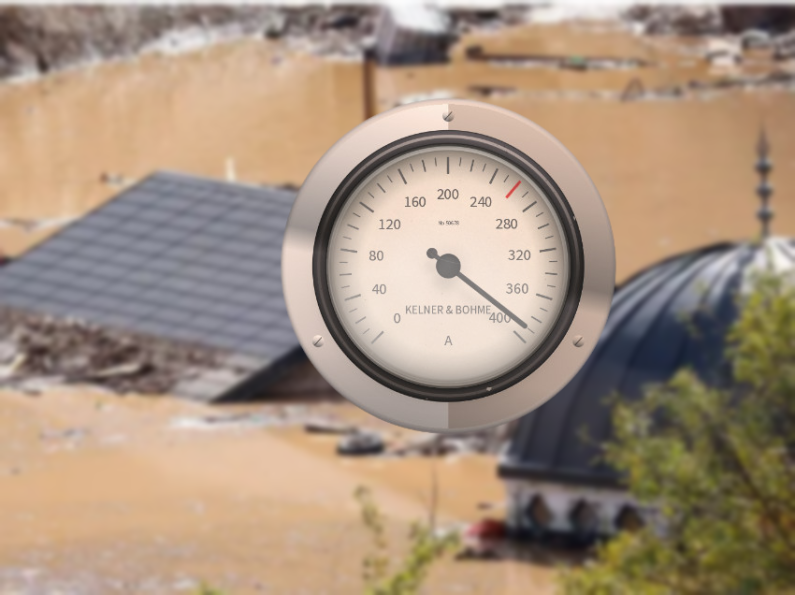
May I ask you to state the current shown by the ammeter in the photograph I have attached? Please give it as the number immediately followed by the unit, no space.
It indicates 390A
